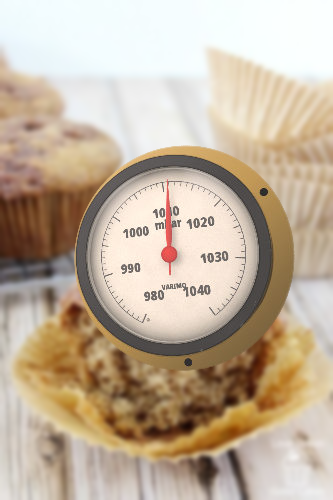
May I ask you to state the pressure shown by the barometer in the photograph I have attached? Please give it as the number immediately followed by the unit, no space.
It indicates 1011mbar
